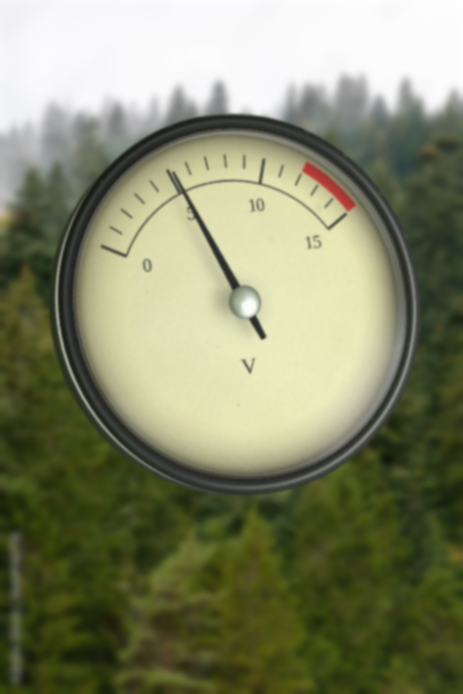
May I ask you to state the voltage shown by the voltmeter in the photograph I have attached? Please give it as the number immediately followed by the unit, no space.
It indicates 5V
